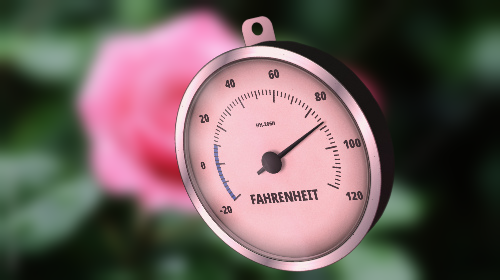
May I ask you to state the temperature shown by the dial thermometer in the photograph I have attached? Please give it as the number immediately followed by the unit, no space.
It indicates 88°F
